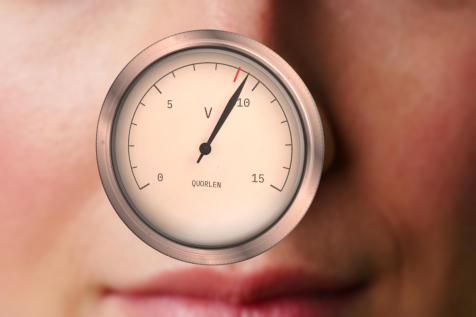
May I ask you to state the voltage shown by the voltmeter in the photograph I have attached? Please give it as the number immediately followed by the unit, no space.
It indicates 9.5V
